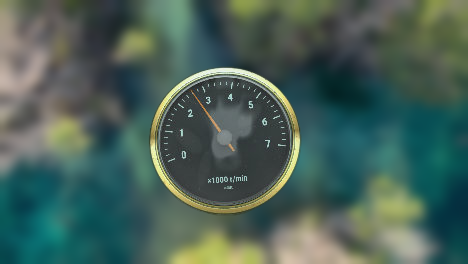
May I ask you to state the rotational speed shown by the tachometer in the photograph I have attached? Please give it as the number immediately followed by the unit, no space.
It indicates 2600rpm
